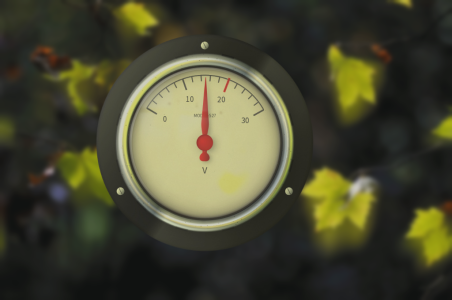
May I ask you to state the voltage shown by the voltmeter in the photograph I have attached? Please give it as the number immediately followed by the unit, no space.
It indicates 15V
